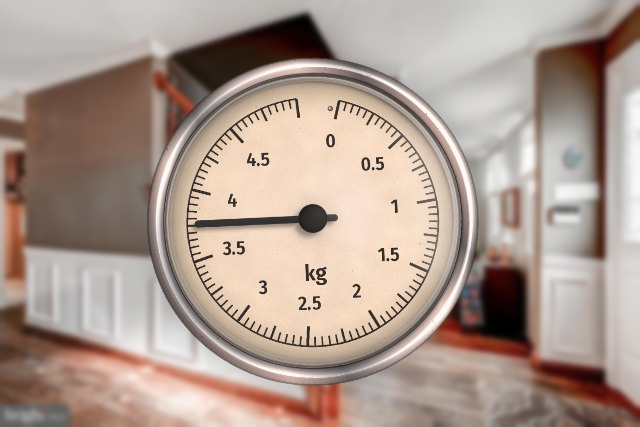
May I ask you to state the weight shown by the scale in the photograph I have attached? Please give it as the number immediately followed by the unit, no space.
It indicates 3.75kg
